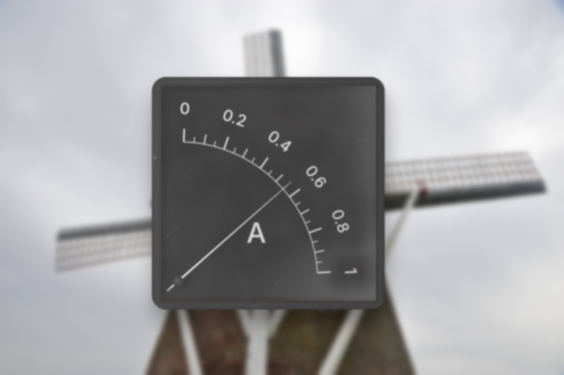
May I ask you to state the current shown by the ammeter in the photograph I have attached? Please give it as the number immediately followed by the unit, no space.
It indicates 0.55A
